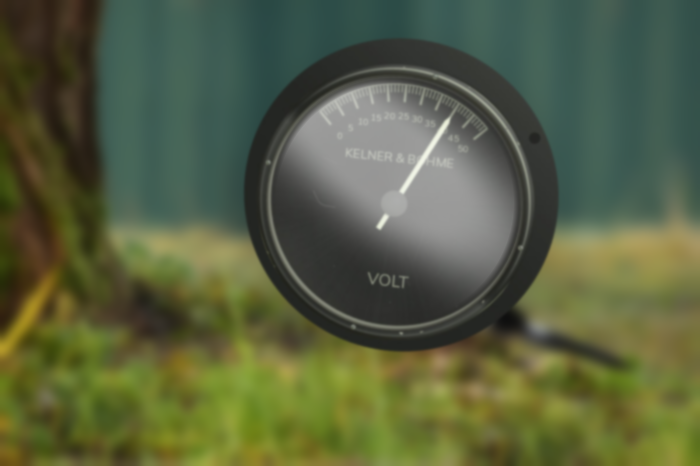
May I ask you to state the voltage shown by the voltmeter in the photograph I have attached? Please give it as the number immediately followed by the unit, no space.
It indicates 40V
